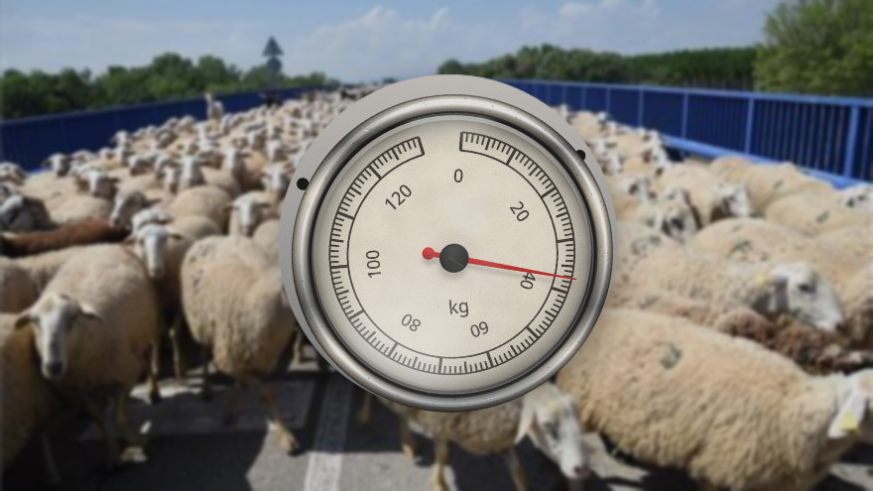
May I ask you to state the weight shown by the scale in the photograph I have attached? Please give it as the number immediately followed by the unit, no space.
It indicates 37kg
